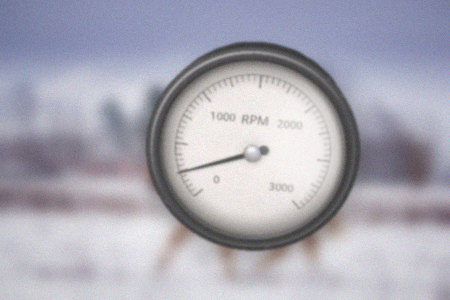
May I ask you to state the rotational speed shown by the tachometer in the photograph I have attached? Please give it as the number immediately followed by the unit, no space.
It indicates 250rpm
